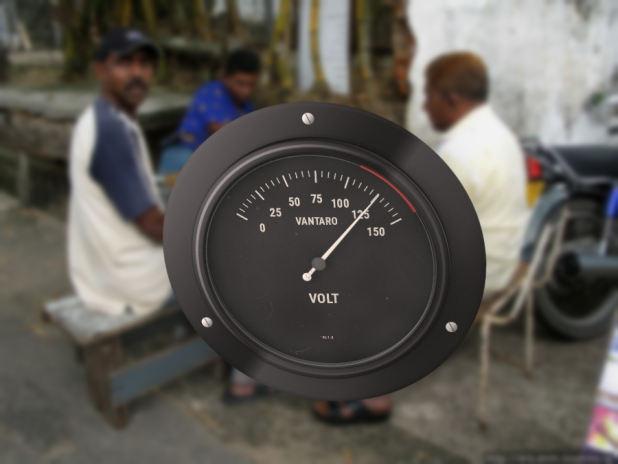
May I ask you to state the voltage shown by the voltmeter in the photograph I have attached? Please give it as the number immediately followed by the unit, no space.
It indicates 125V
